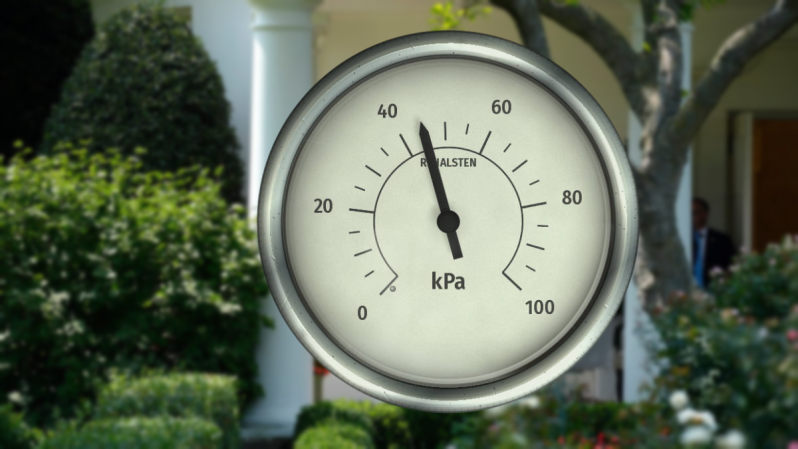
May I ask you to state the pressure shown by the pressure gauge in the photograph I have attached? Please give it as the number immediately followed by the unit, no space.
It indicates 45kPa
